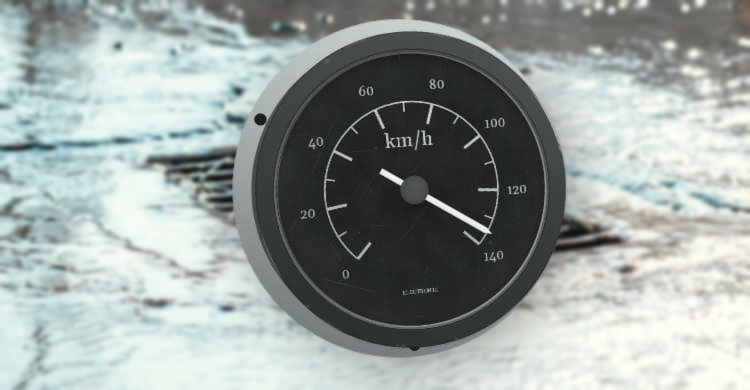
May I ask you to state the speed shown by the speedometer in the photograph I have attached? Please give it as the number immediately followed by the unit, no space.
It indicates 135km/h
